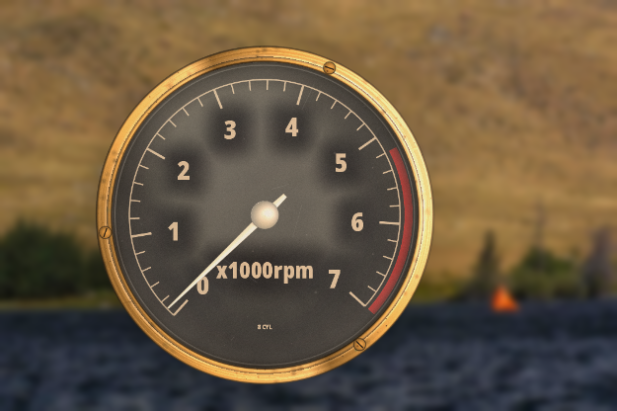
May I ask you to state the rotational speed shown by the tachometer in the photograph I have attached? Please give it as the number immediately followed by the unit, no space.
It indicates 100rpm
